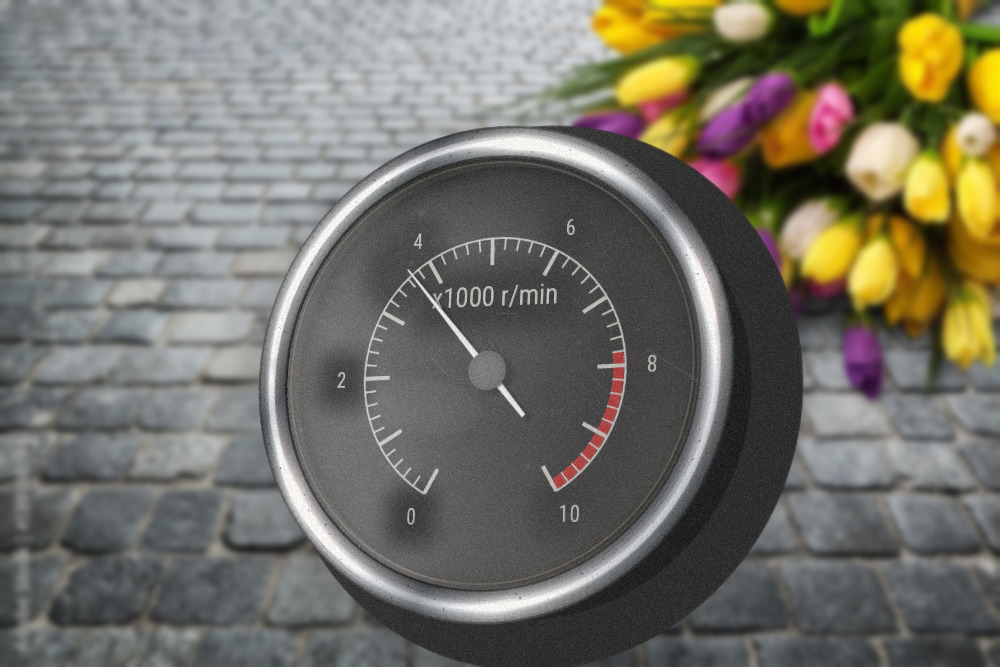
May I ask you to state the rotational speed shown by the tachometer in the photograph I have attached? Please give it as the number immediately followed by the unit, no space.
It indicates 3700rpm
